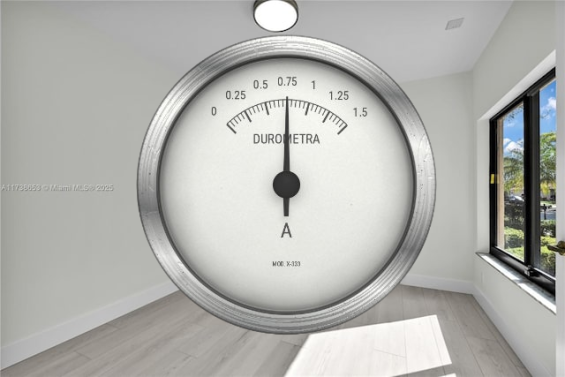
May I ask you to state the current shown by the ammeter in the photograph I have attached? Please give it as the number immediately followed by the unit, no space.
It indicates 0.75A
